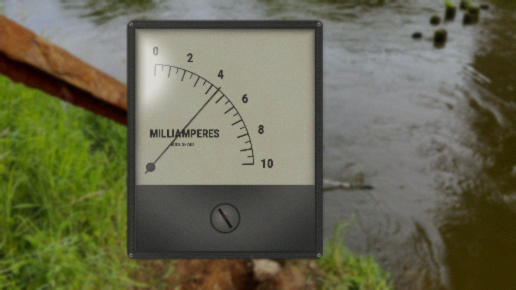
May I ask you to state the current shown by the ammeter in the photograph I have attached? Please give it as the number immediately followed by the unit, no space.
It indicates 4.5mA
